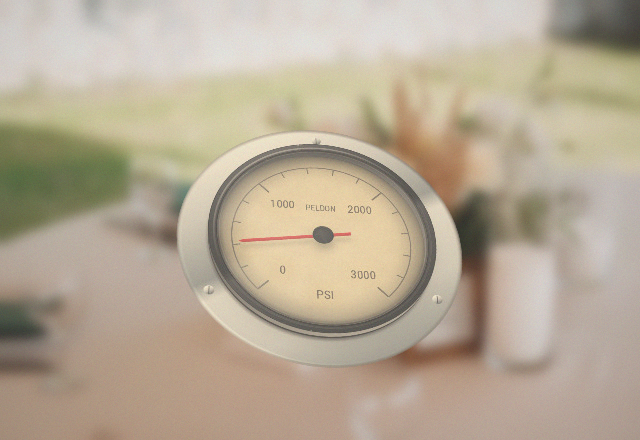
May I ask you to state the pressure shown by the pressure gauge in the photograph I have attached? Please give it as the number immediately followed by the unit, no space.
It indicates 400psi
